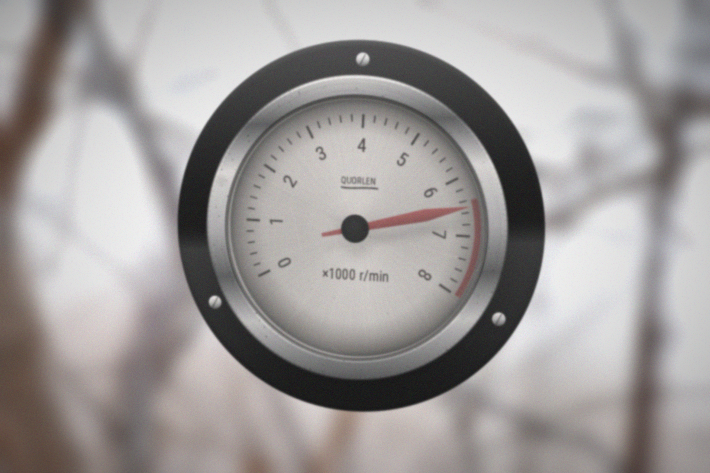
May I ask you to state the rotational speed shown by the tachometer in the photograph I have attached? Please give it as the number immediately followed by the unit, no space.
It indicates 6500rpm
